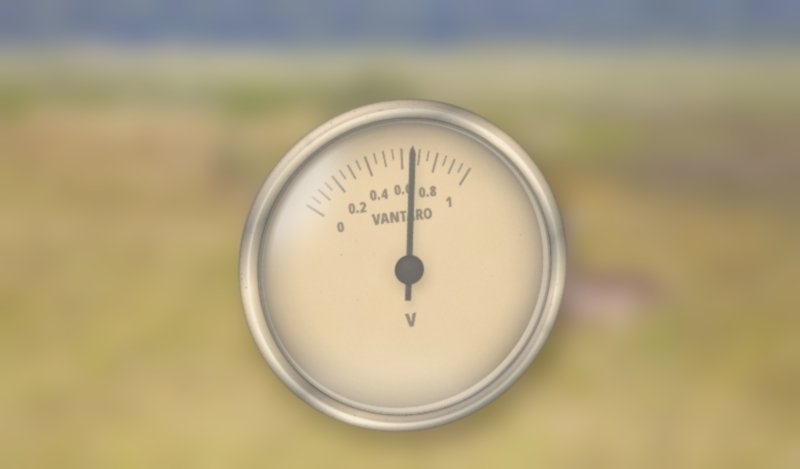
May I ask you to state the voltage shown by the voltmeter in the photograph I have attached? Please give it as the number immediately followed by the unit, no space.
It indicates 0.65V
